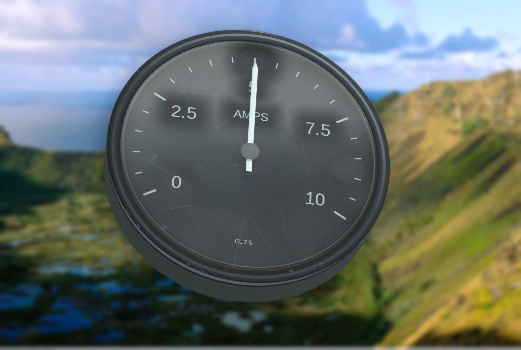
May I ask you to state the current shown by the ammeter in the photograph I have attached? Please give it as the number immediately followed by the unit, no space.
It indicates 5A
